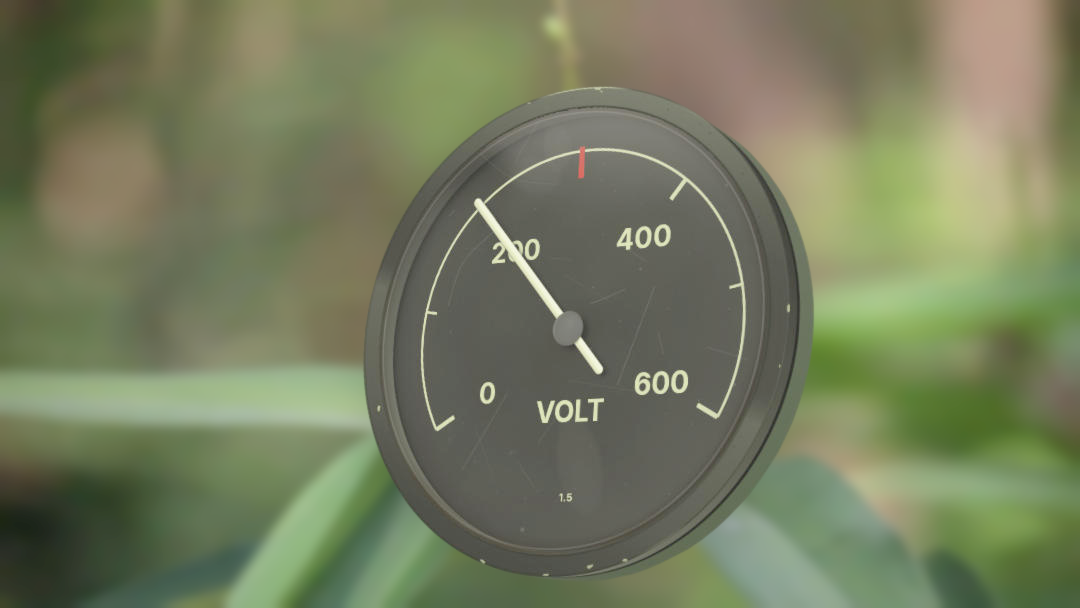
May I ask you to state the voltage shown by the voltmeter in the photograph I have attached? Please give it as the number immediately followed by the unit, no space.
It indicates 200V
